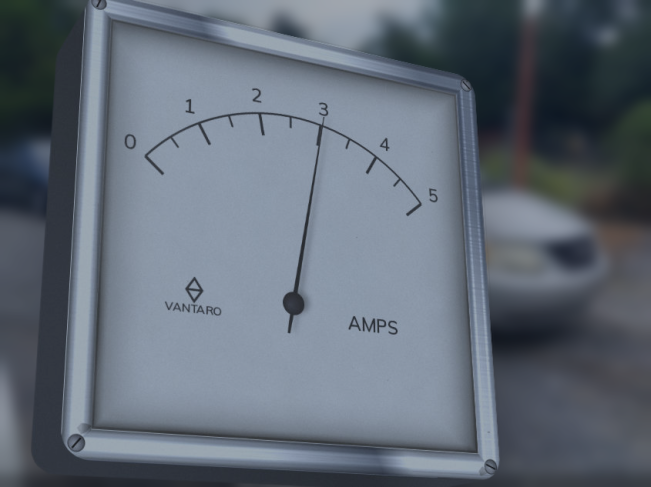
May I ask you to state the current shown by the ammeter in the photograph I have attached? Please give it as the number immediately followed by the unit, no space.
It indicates 3A
